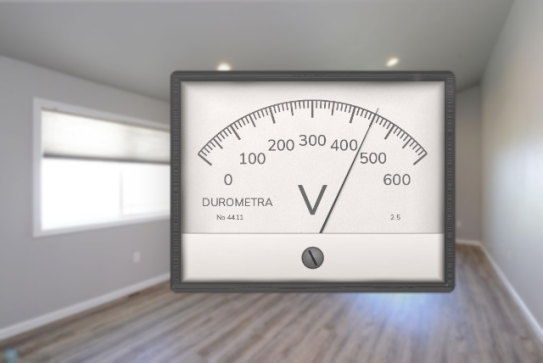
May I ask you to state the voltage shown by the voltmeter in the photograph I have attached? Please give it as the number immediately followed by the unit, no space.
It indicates 450V
